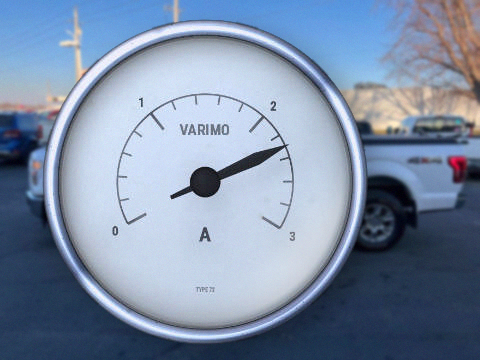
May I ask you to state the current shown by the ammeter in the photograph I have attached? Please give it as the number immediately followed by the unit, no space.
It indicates 2.3A
